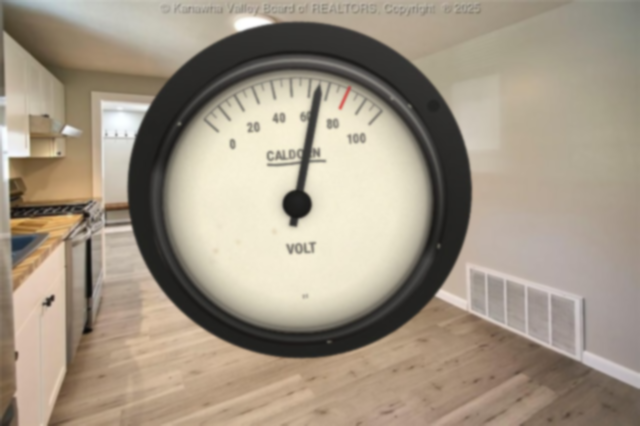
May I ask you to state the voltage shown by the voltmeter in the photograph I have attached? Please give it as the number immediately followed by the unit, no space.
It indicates 65V
